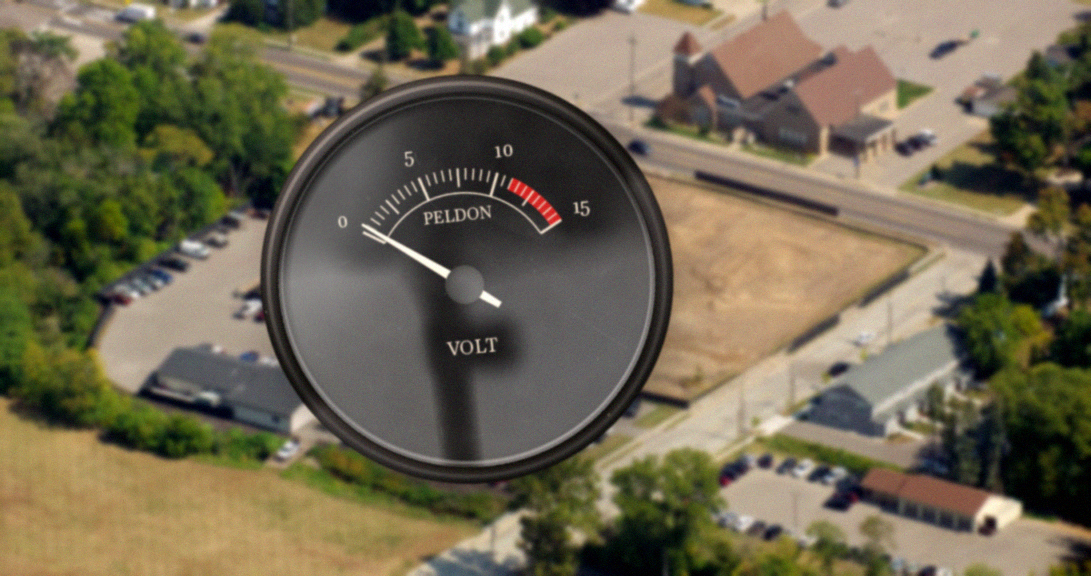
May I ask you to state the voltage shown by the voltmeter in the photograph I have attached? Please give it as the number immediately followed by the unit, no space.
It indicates 0.5V
